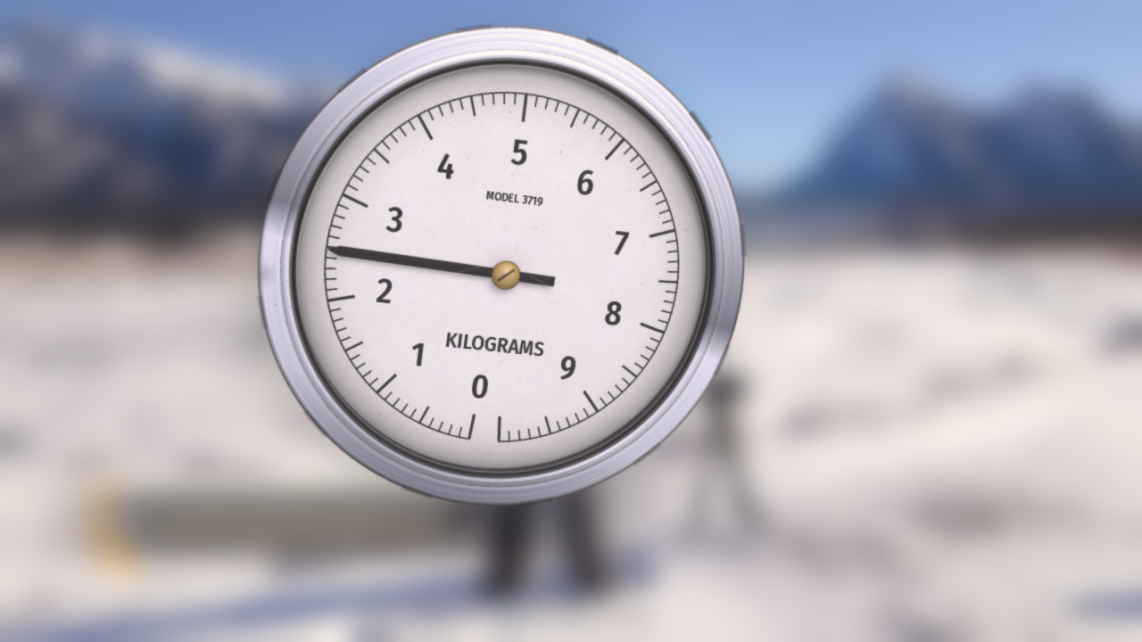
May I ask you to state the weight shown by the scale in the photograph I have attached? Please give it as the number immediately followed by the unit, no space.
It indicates 2.5kg
